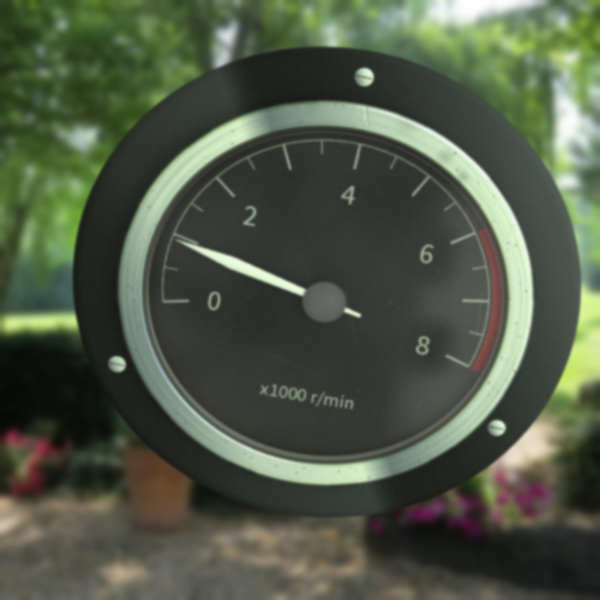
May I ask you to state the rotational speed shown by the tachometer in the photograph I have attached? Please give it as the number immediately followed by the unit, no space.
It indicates 1000rpm
